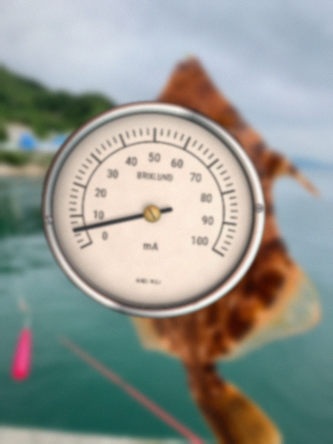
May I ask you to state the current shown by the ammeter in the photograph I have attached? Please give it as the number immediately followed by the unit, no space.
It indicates 6mA
